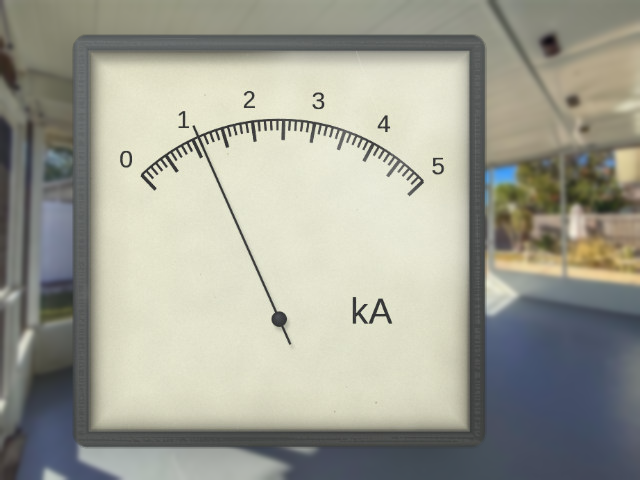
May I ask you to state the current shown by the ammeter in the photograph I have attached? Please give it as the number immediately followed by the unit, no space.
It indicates 1.1kA
